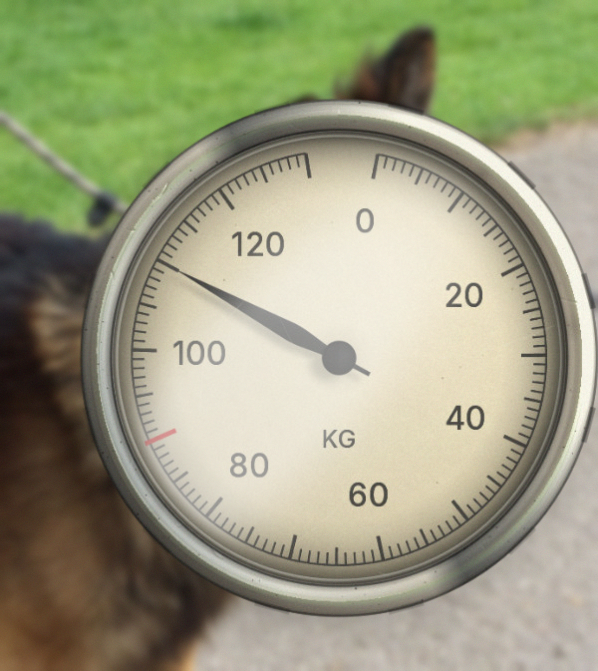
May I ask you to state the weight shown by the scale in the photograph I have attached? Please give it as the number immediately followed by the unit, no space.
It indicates 110kg
